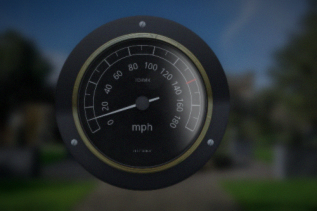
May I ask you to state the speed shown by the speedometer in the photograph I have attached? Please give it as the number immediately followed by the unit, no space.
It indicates 10mph
